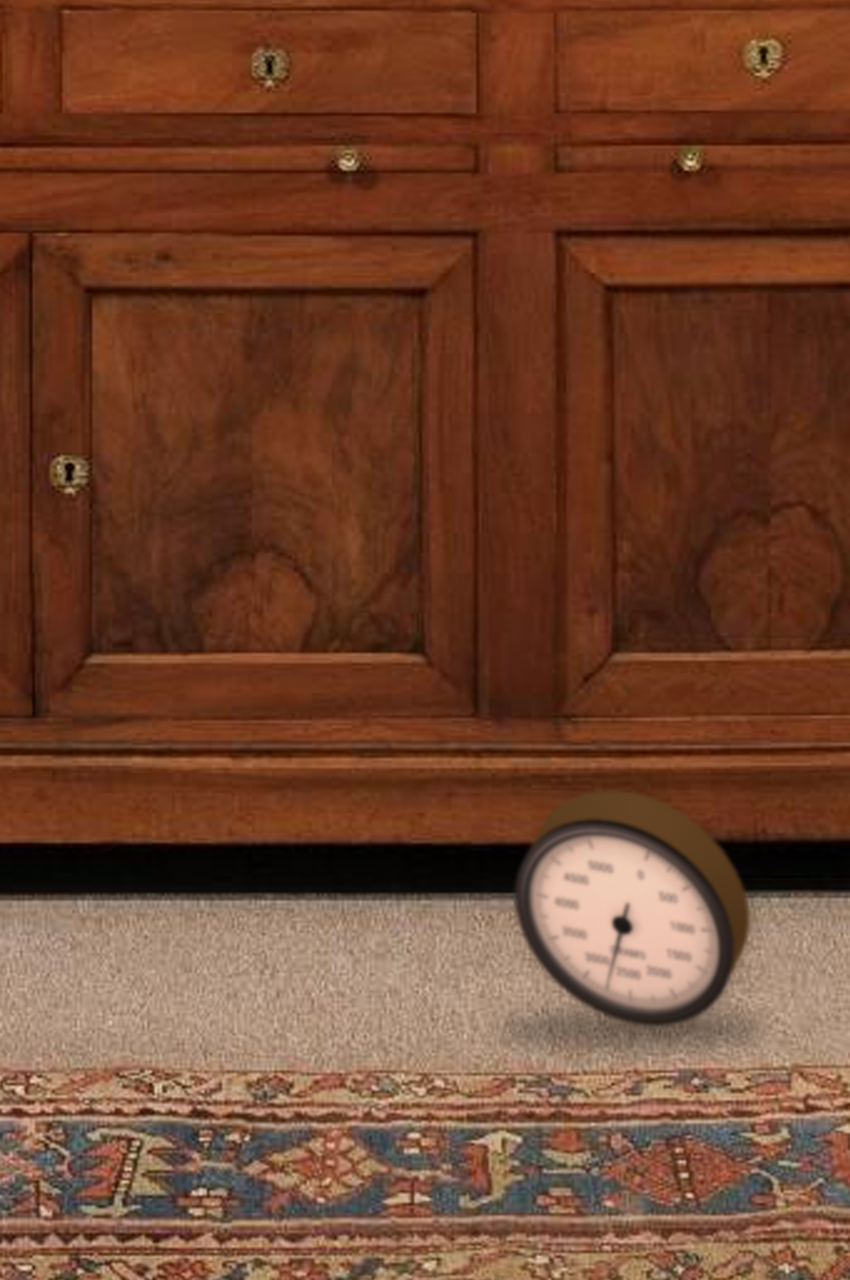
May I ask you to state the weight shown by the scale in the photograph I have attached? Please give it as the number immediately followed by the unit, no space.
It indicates 2750g
